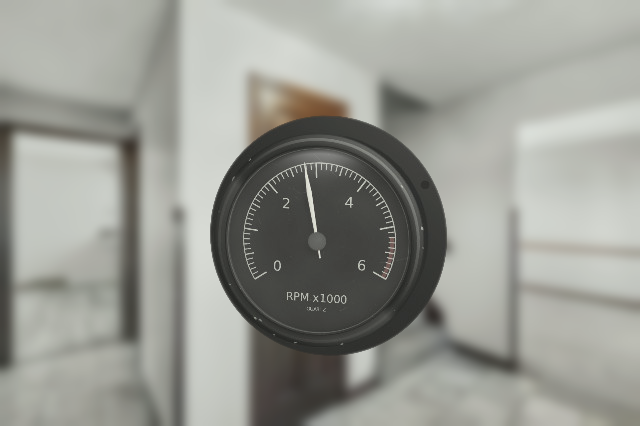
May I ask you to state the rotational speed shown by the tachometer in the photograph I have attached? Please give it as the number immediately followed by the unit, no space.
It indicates 2800rpm
